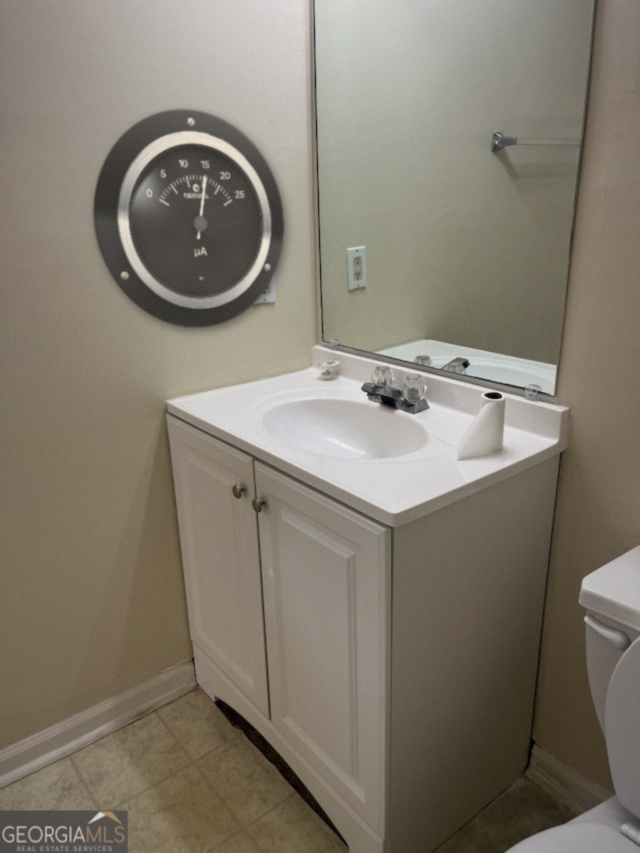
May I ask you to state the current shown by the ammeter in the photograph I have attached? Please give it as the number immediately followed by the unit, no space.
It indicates 15µA
